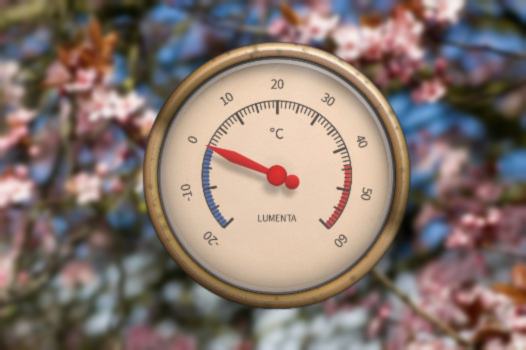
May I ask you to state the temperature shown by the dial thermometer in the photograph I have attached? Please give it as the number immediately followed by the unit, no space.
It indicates 0°C
